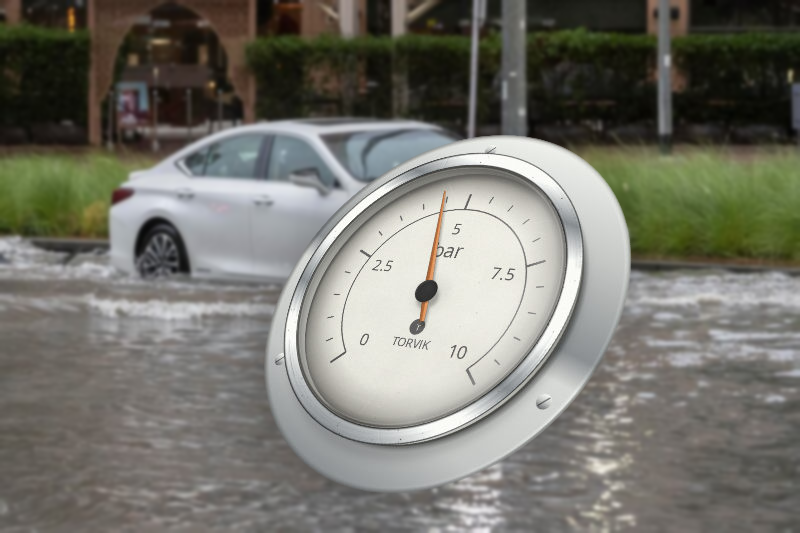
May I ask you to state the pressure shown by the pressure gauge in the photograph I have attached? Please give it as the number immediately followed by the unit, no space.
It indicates 4.5bar
